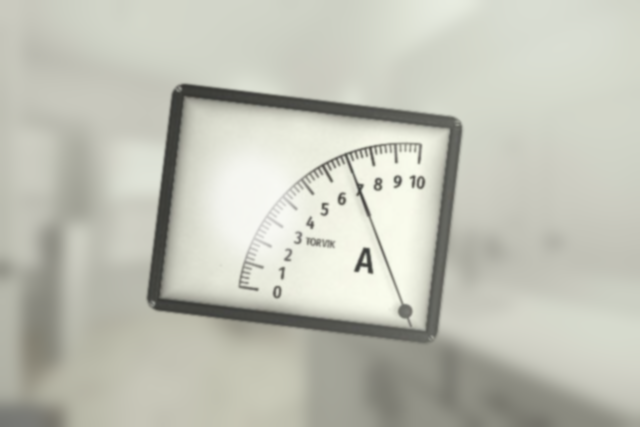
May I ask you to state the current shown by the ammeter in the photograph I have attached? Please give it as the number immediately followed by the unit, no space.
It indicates 7A
